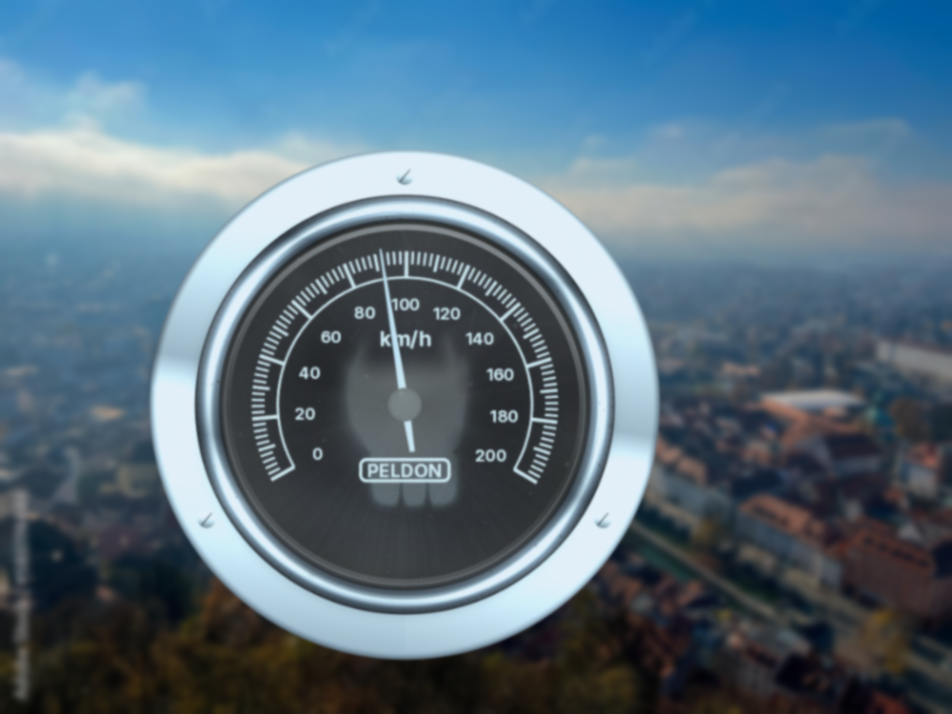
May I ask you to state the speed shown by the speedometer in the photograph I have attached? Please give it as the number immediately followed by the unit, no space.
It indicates 92km/h
